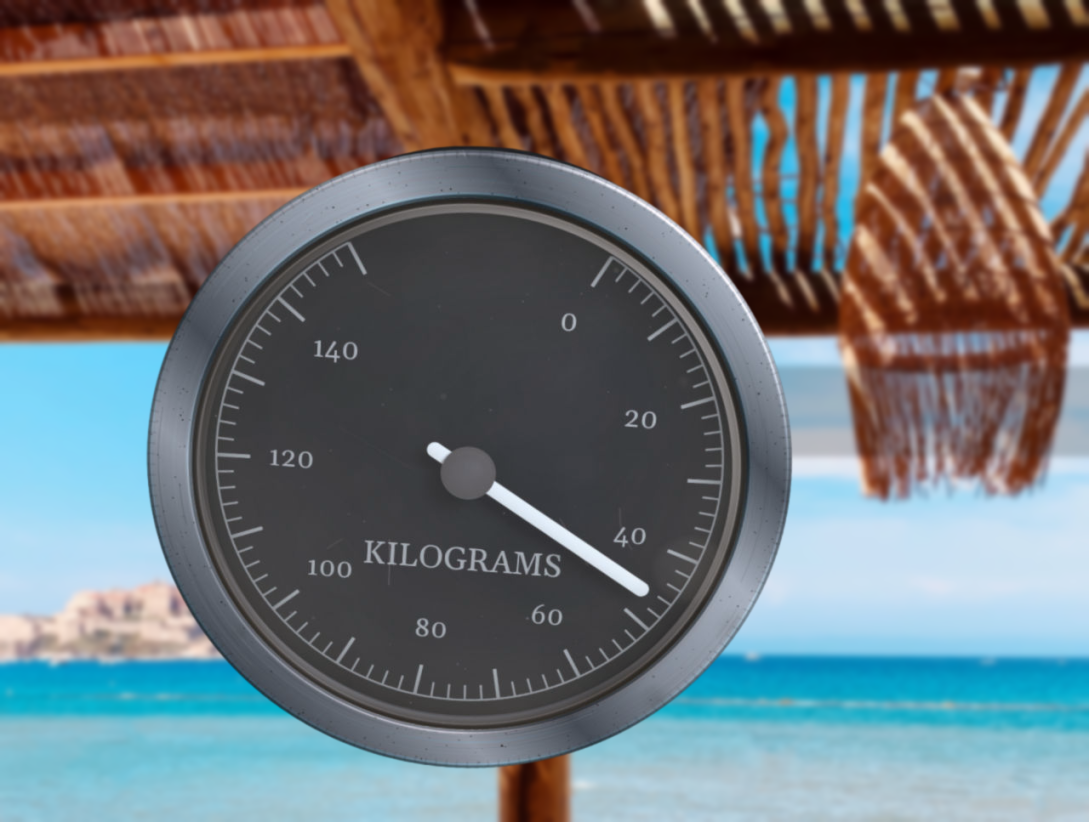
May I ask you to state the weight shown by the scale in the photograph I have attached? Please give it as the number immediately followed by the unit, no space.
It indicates 46kg
